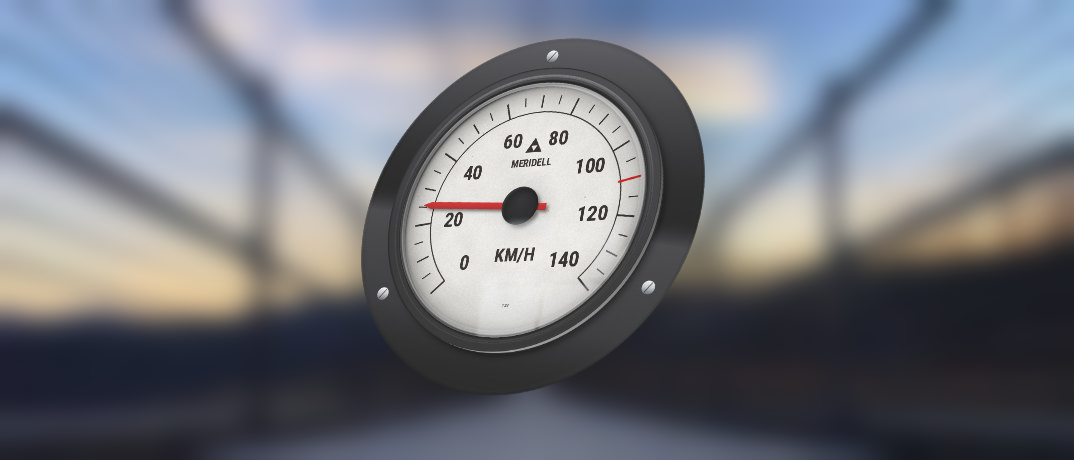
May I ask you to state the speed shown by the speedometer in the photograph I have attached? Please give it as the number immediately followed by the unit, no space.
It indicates 25km/h
